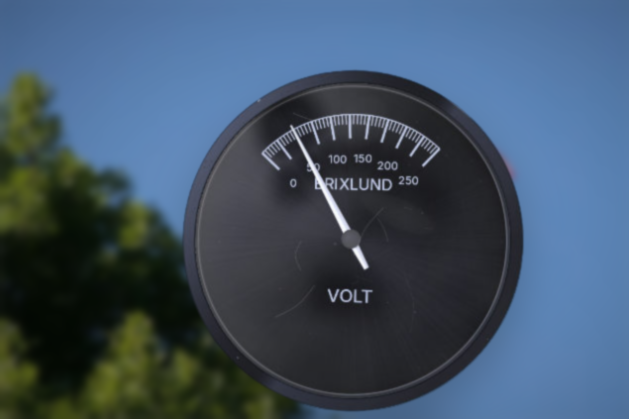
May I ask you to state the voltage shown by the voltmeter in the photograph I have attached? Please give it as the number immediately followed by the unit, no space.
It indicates 50V
